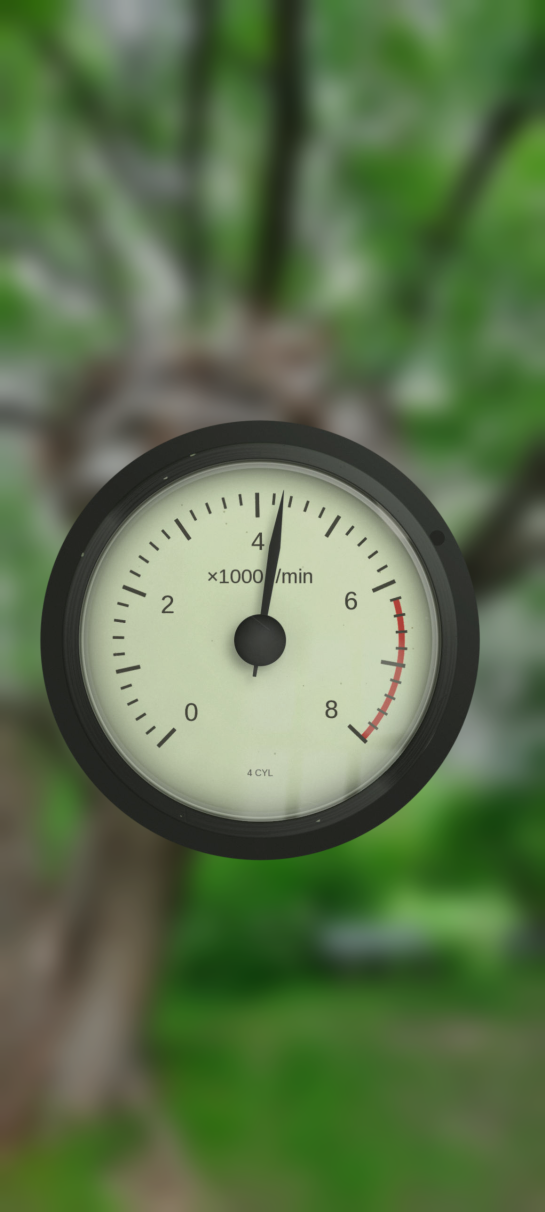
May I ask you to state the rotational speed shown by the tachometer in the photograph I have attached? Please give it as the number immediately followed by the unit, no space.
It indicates 4300rpm
